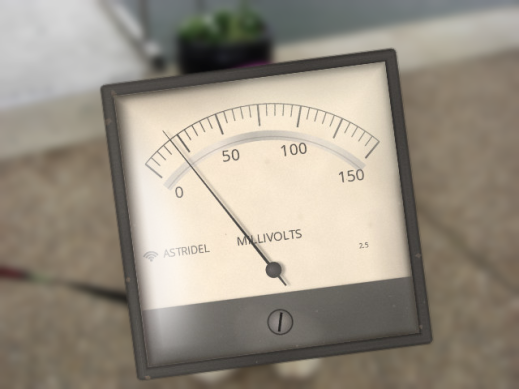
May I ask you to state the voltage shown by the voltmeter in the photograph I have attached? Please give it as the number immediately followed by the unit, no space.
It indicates 20mV
